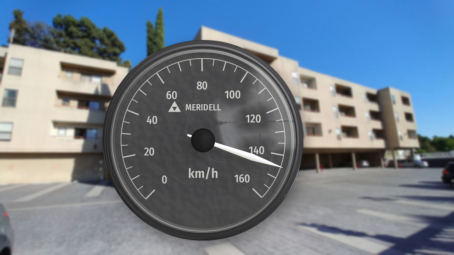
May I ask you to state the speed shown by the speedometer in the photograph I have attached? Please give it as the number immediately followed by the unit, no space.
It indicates 145km/h
